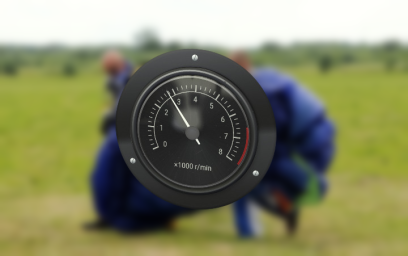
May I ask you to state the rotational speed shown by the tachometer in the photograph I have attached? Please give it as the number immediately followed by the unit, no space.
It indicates 2800rpm
